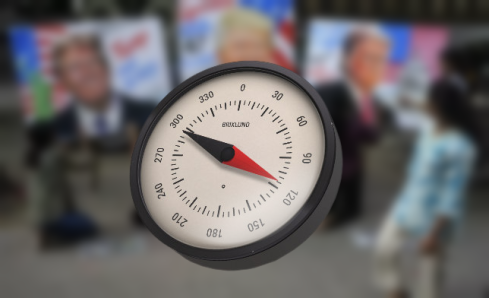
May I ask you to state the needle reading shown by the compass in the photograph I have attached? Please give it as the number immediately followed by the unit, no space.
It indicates 115°
